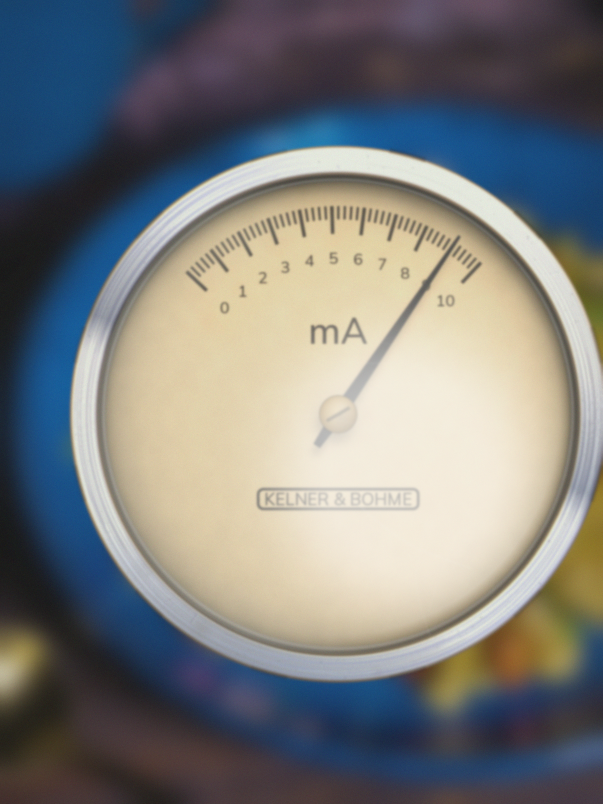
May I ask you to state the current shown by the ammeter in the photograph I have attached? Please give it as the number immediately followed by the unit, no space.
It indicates 9mA
